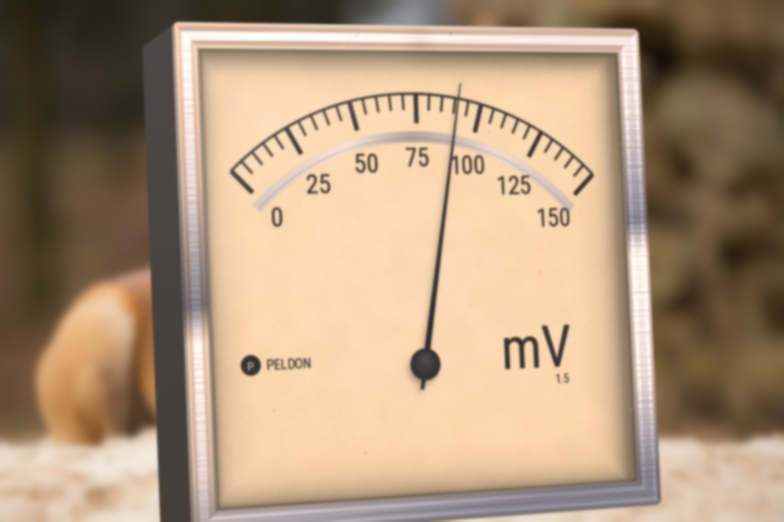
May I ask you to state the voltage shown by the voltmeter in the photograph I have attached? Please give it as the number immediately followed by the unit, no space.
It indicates 90mV
